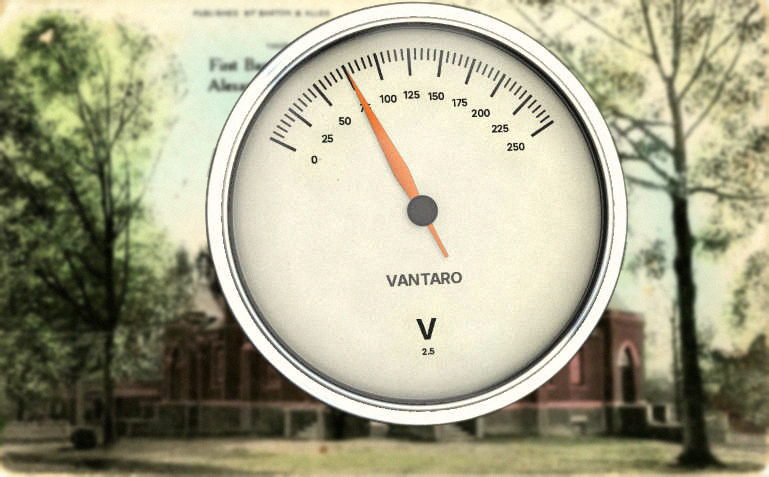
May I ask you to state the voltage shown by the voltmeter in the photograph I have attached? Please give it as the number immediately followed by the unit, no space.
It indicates 75V
